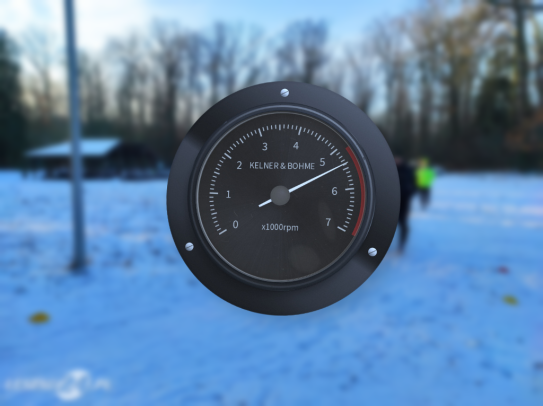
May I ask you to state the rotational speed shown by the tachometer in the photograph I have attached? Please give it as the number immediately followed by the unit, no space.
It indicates 5400rpm
